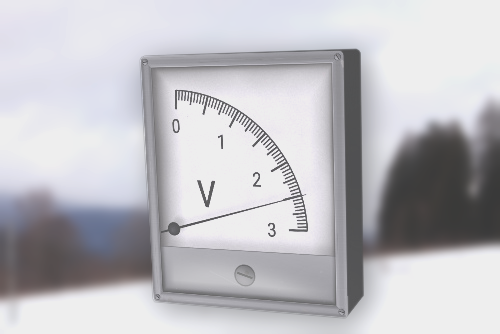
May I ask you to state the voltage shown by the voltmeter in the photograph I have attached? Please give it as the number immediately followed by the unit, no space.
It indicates 2.5V
